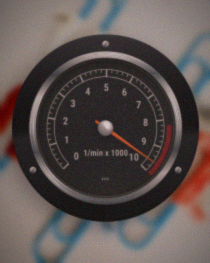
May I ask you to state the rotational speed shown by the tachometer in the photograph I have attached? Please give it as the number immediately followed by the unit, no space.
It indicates 9600rpm
